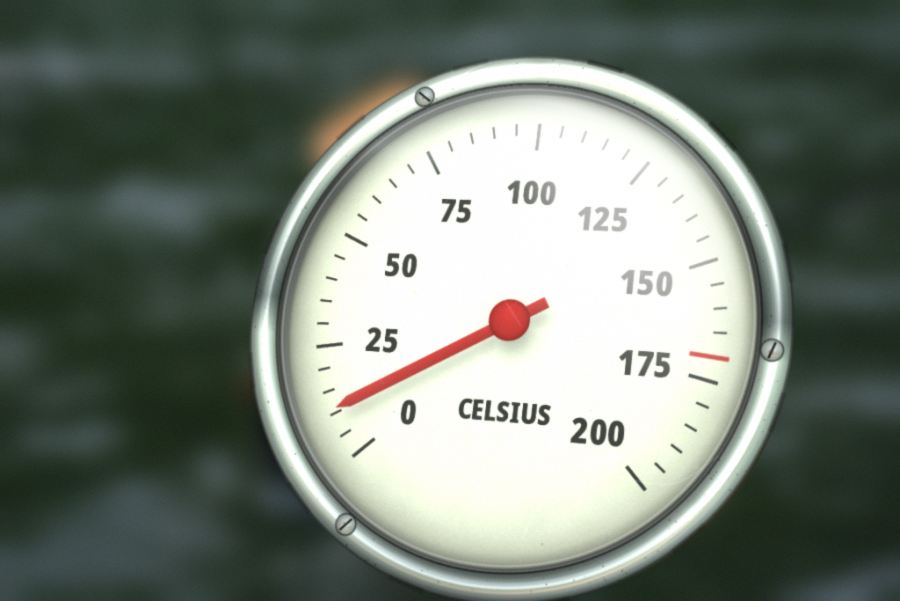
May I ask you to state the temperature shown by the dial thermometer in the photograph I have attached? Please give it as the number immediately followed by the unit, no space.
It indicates 10°C
